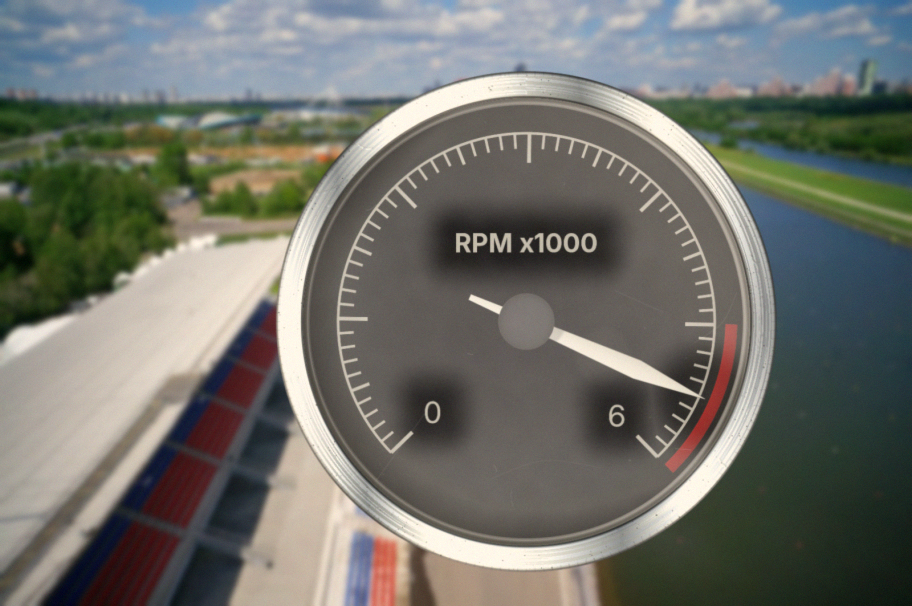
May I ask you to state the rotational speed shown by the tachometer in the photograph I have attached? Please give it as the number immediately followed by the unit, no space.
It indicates 5500rpm
